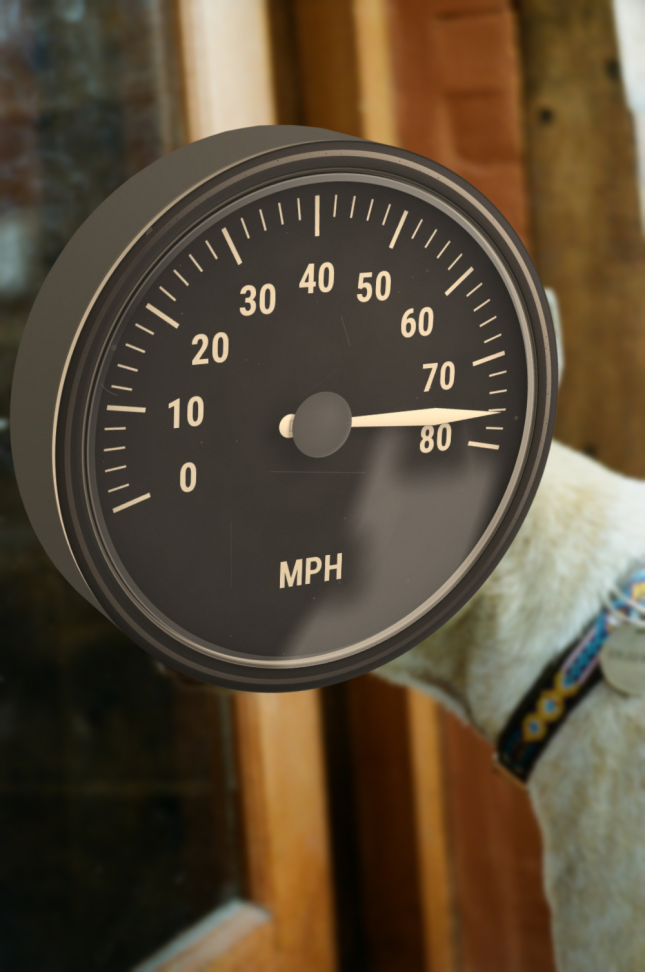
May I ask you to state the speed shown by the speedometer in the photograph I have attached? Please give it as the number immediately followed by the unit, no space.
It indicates 76mph
